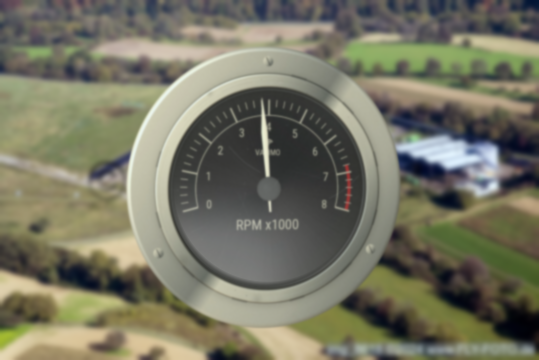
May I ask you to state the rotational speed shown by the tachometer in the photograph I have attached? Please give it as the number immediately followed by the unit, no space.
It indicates 3800rpm
